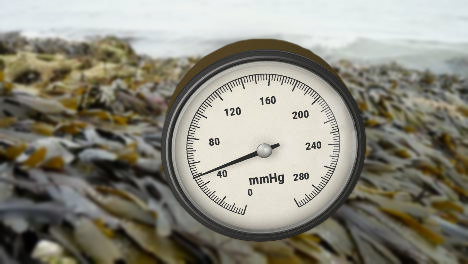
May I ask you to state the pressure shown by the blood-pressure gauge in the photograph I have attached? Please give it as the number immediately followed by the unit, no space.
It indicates 50mmHg
